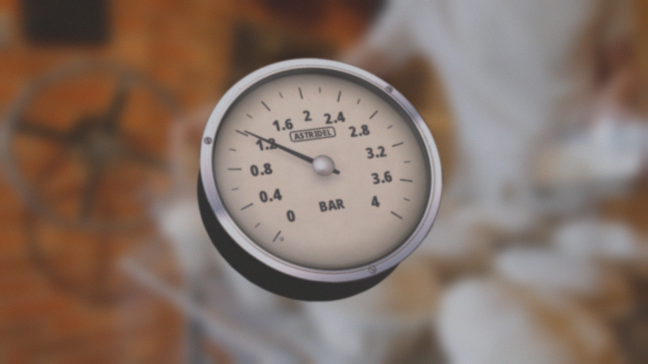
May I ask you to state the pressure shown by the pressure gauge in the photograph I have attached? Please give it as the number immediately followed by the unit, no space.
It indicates 1.2bar
